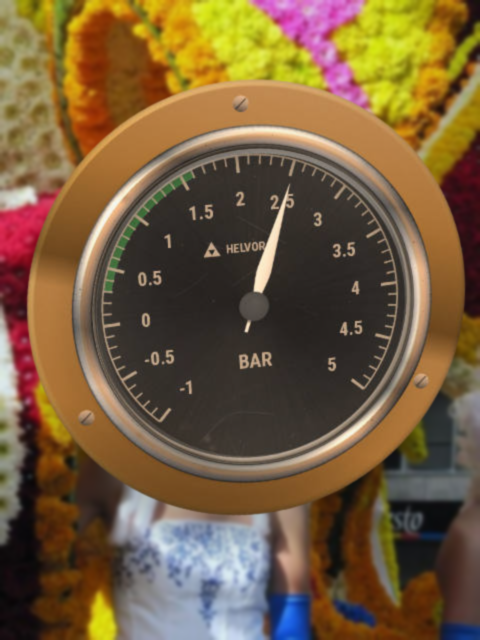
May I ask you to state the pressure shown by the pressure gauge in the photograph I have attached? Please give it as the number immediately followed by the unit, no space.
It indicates 2.5bar
